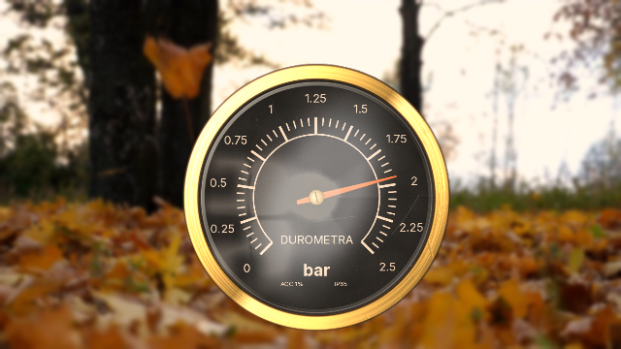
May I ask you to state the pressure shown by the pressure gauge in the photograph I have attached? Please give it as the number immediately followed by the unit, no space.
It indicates 1.95bar
